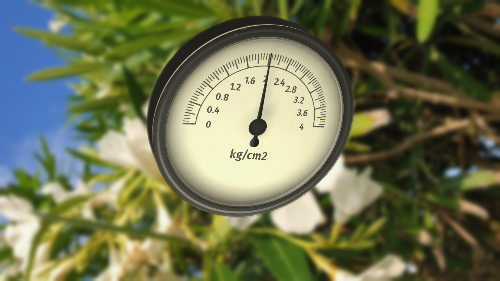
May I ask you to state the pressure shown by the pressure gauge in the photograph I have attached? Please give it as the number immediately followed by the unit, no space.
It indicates 2kg/cm²
